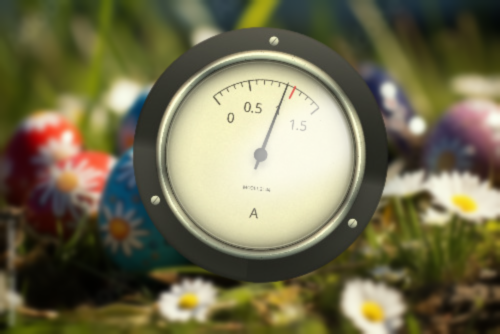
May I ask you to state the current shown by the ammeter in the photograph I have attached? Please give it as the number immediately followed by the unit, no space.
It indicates 1A
